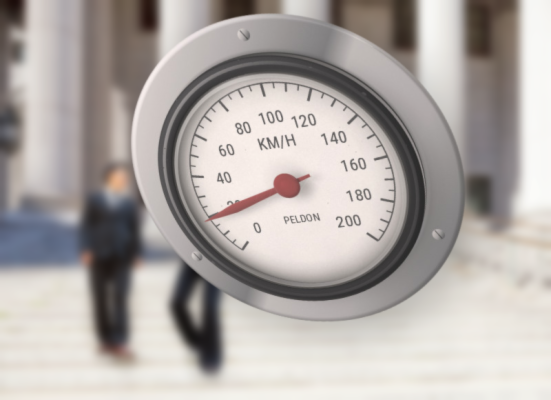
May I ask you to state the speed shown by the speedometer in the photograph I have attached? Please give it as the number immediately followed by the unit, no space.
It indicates 20km/h
